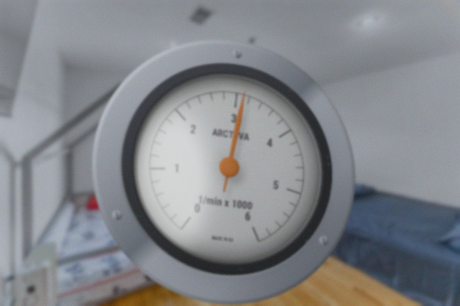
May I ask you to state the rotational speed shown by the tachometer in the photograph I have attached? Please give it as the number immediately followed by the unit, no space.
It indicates 3100rpm
